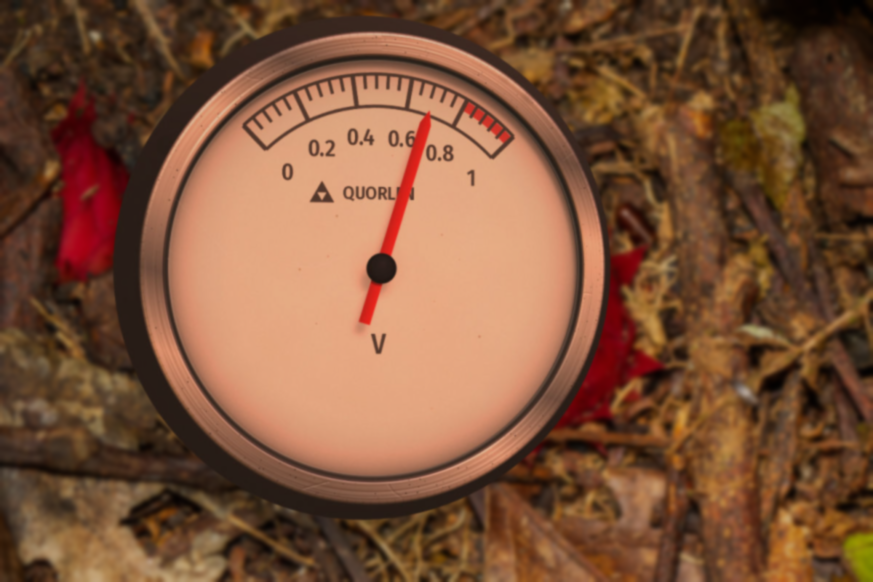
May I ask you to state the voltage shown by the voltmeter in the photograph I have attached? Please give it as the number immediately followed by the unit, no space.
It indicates 0.68V
